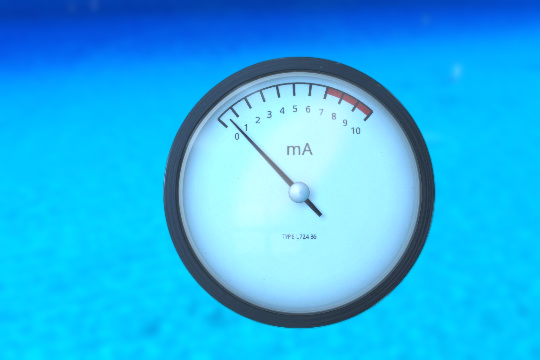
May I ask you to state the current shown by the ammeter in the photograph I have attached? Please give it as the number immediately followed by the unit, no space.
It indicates 0.5mA
